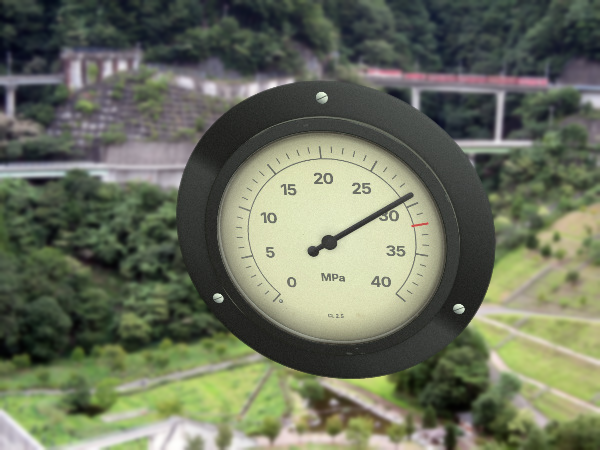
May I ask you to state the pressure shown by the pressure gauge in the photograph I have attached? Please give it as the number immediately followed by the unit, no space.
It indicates 29MPa
